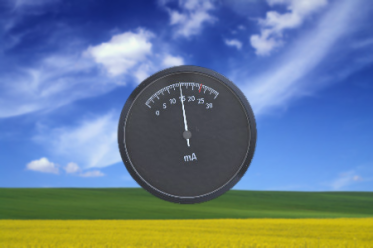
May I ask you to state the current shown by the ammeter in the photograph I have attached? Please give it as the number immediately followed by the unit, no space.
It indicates 15mA
